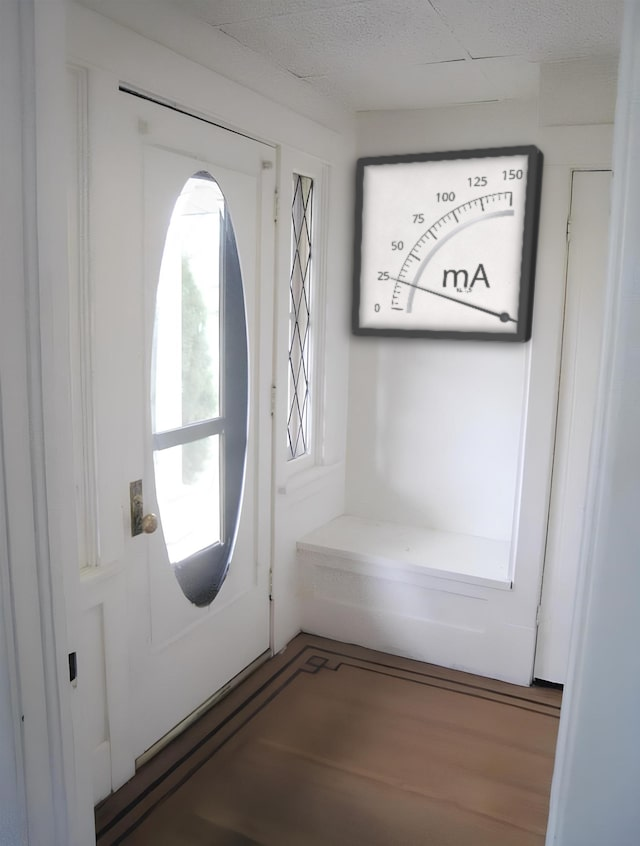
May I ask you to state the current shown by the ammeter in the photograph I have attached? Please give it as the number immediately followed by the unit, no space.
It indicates 25mA
